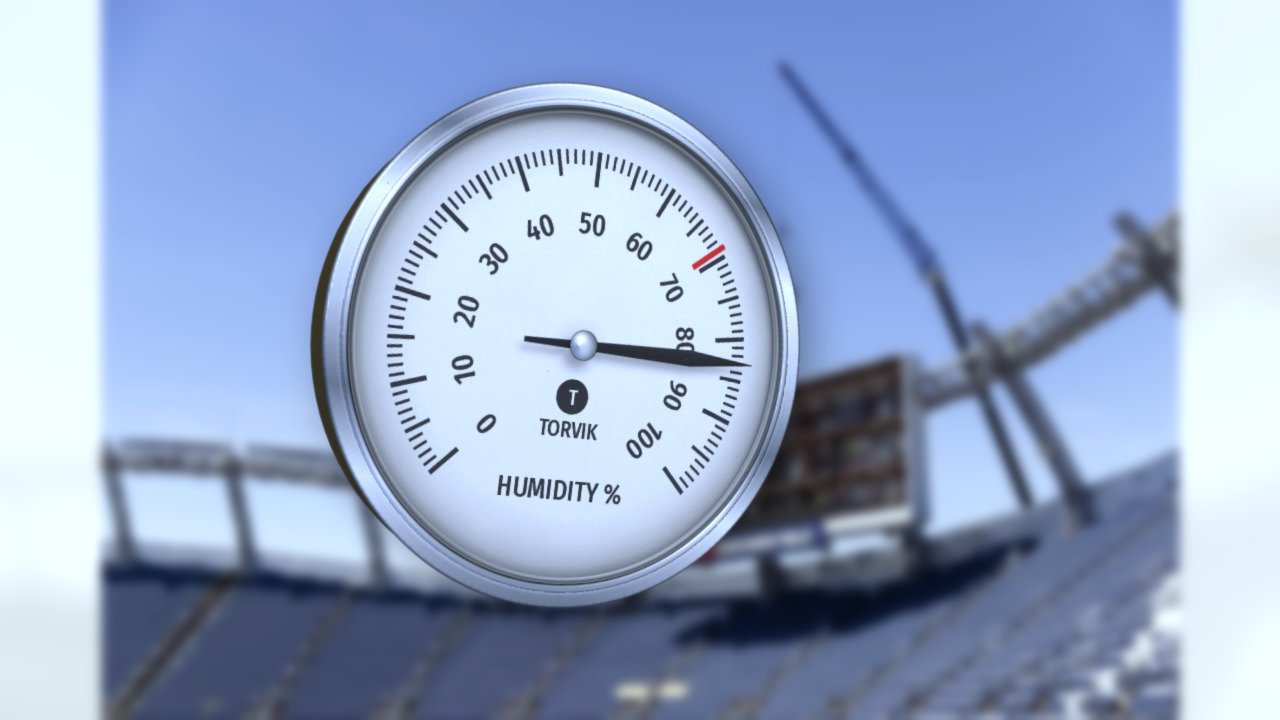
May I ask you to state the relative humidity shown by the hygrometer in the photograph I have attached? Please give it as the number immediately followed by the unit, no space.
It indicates 83%
